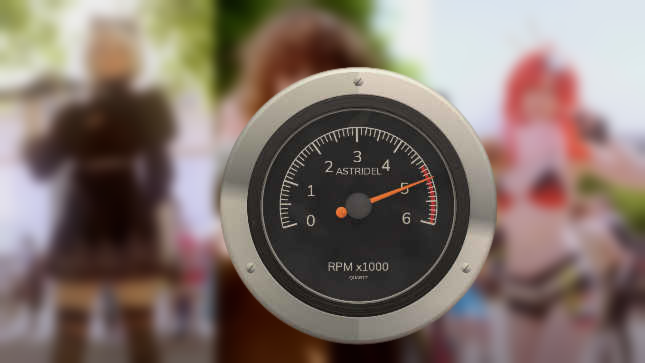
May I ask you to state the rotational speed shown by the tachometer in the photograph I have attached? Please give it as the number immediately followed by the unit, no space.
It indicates 5000rpm
